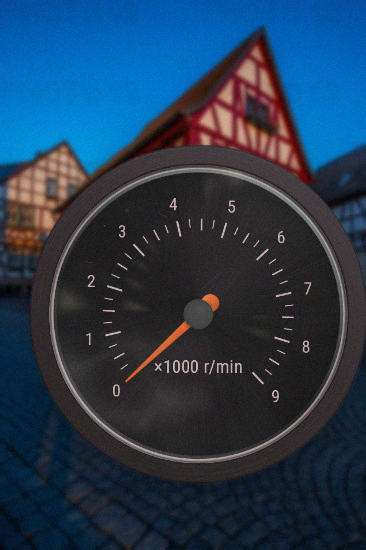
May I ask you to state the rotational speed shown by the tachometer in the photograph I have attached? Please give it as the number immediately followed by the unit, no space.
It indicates 0rpm
